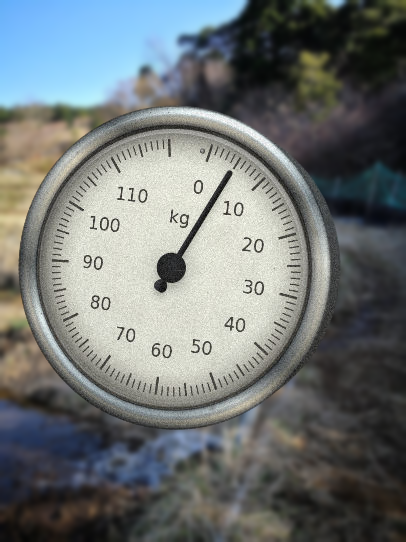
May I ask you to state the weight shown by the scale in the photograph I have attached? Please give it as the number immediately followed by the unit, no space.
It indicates 5kg
